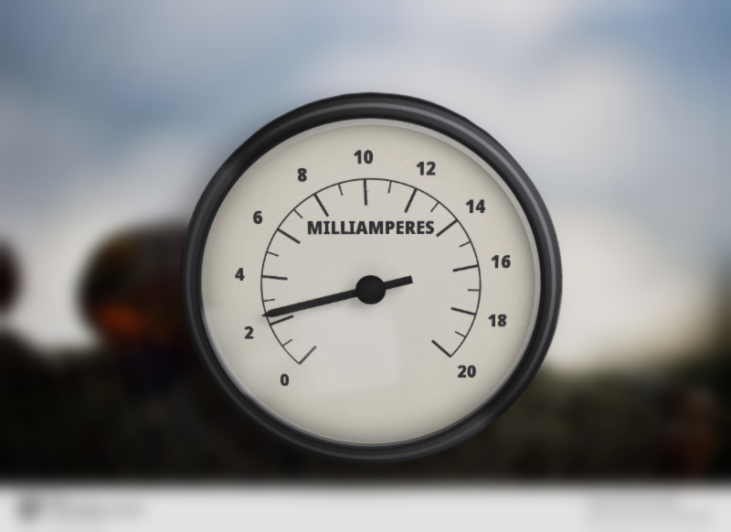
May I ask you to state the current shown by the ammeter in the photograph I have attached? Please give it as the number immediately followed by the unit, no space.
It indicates 2.5mA
